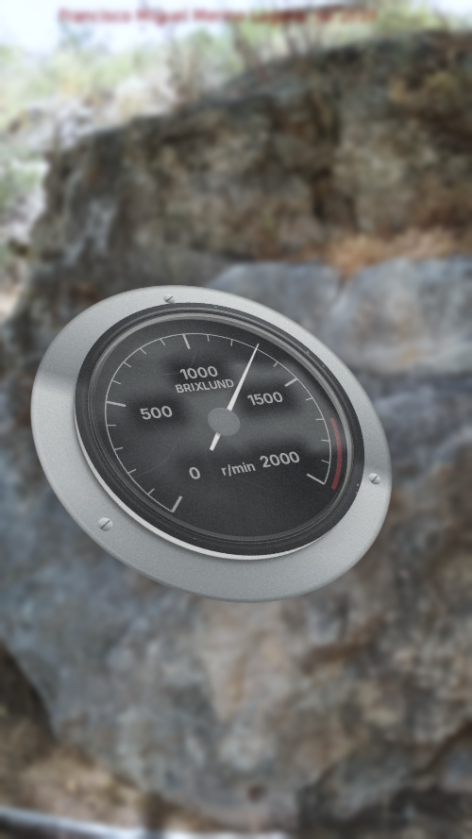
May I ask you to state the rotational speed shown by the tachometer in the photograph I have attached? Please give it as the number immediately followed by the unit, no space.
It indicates 1300rpm
